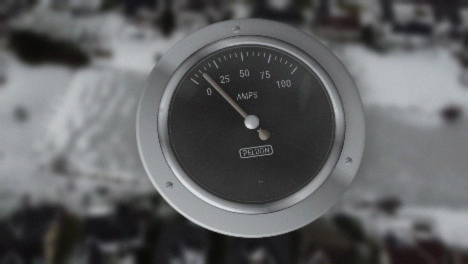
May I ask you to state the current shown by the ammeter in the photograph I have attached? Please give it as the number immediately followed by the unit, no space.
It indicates 10A
